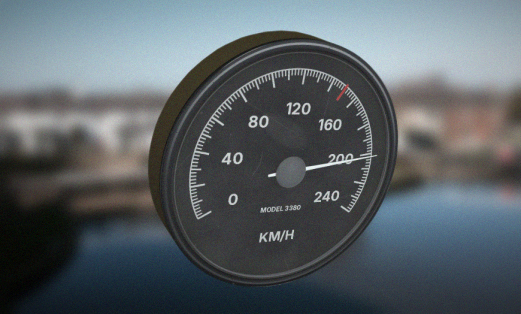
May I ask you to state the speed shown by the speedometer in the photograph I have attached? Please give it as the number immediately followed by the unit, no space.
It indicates 200km/h
